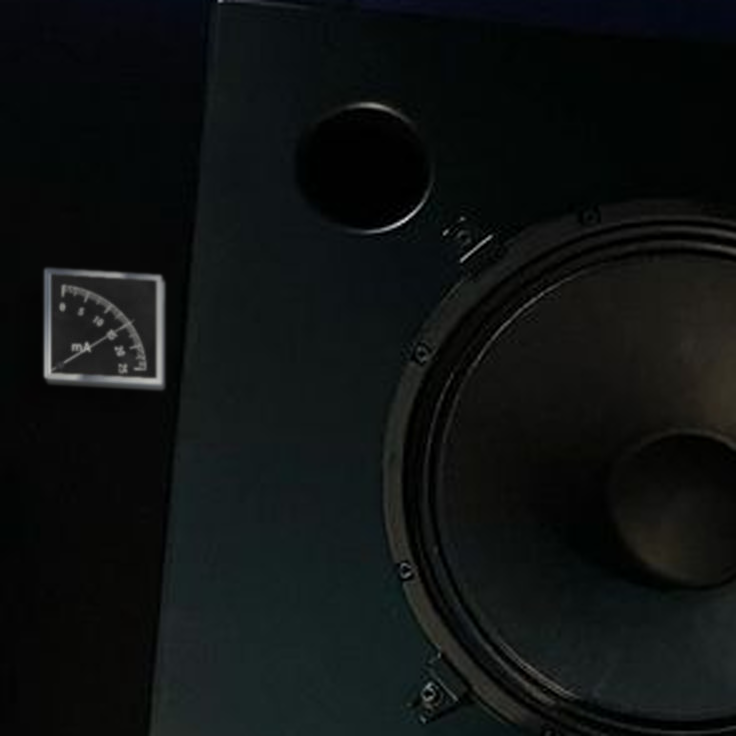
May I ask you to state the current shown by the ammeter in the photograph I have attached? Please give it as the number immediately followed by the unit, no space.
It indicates 15mA
